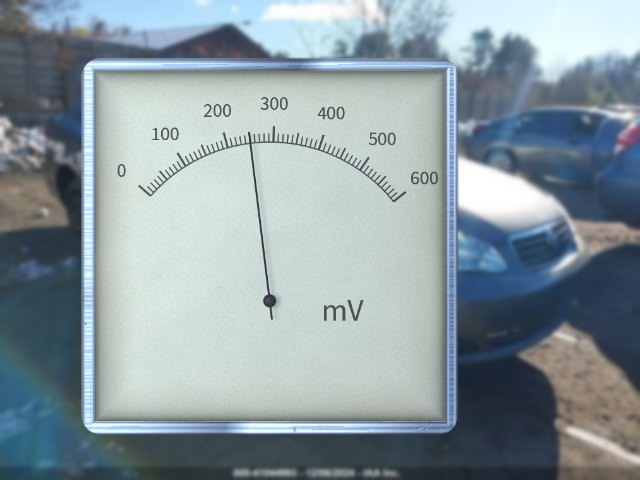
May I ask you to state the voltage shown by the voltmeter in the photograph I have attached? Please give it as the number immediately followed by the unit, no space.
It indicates 250mV
